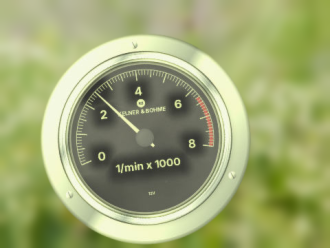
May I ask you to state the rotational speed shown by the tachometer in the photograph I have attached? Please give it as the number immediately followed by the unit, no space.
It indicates 2500rpm
